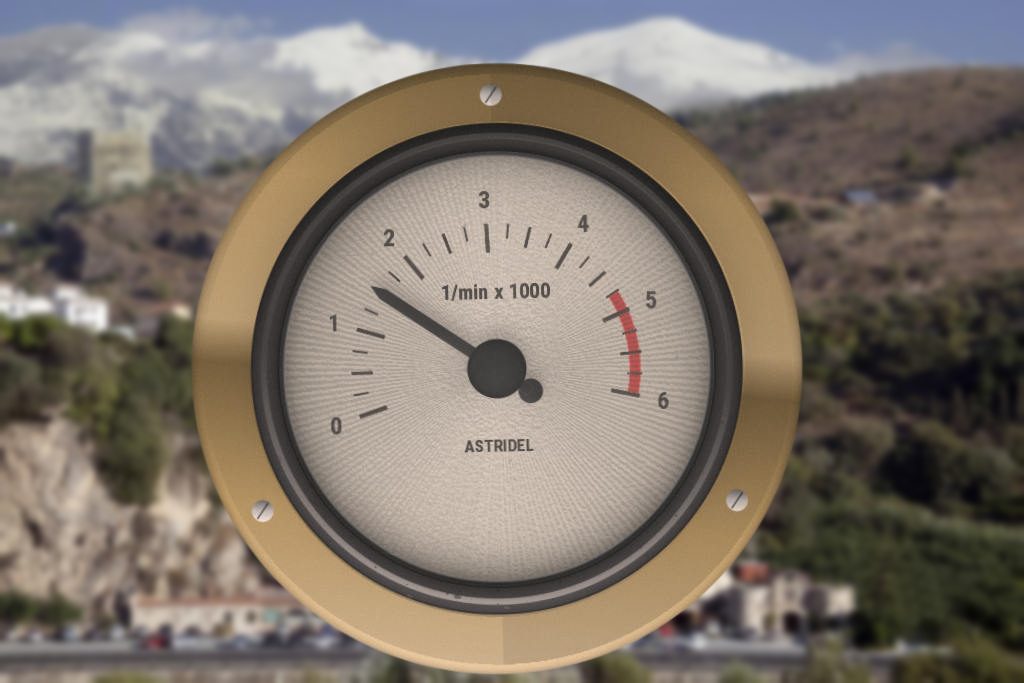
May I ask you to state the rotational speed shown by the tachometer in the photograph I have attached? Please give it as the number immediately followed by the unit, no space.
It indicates 1500rpm
